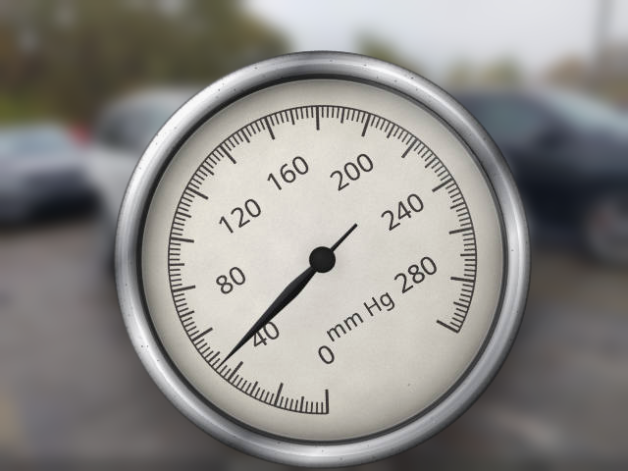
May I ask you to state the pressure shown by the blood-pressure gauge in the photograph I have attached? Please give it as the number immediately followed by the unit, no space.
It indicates 46mmHg
